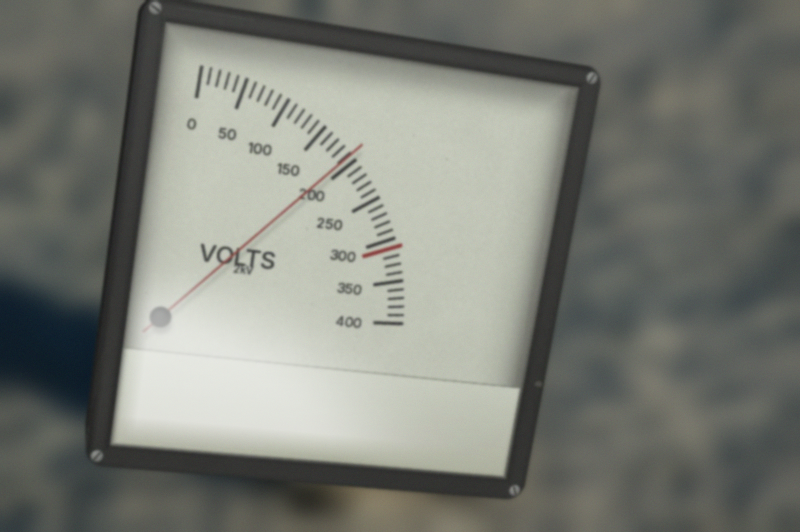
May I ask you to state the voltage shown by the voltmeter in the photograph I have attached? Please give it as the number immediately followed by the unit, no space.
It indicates 190V
